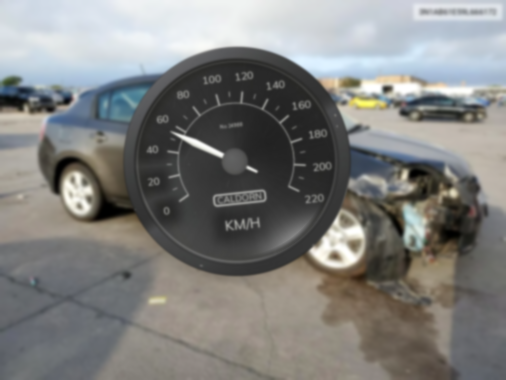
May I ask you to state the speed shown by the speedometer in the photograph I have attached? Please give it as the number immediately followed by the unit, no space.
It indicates 55km/h
